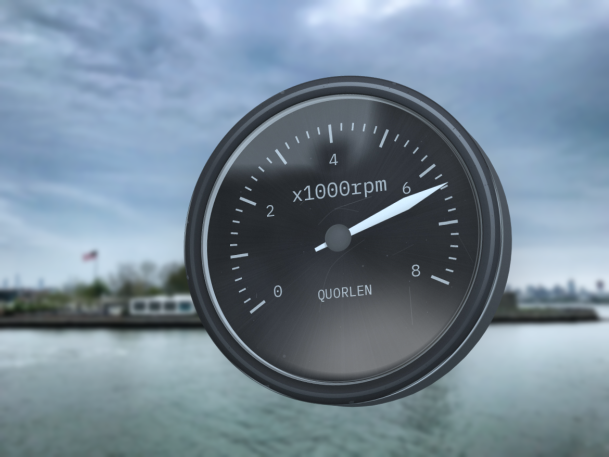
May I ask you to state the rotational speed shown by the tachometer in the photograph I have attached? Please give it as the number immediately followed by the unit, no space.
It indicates 6400rpm
